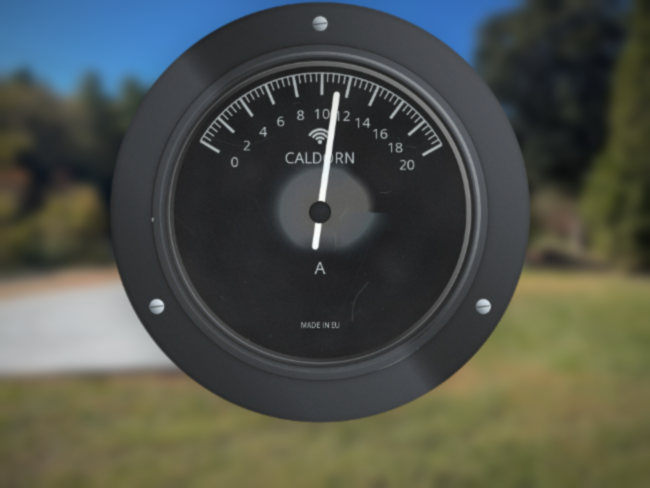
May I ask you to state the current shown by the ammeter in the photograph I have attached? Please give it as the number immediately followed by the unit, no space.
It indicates 11.2A
